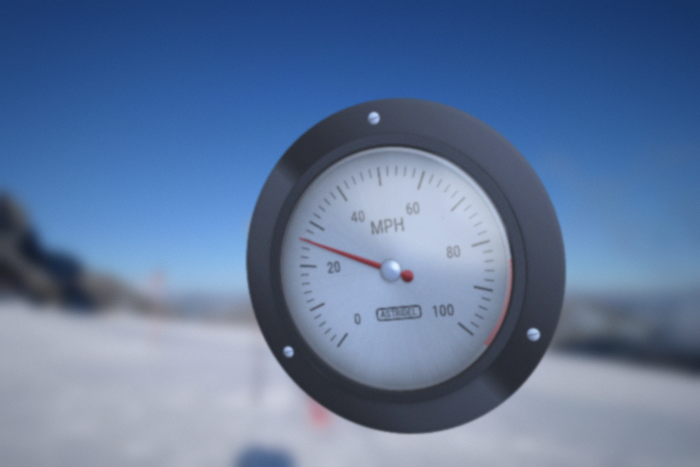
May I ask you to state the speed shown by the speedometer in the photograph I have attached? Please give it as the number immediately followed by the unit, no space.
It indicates 26mph
